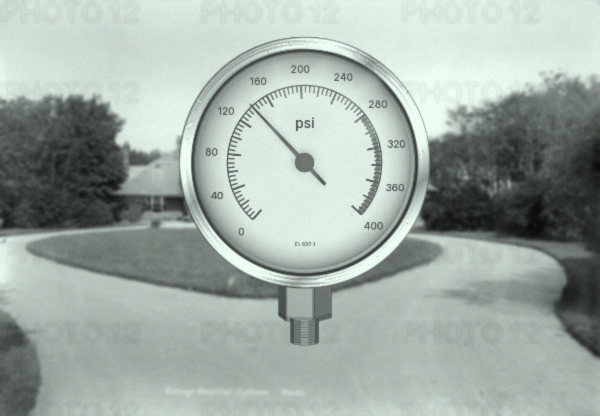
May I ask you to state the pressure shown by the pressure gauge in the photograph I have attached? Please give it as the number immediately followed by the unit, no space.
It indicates 140psi
